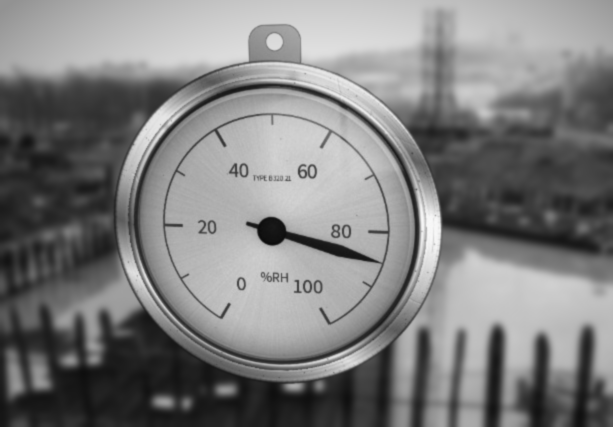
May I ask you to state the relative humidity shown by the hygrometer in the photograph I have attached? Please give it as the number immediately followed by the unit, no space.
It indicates 85%
